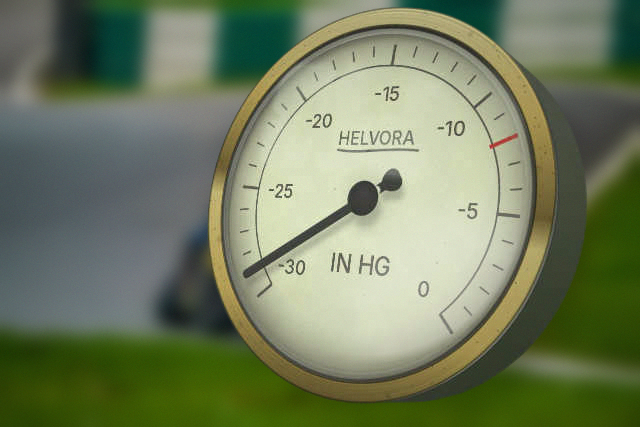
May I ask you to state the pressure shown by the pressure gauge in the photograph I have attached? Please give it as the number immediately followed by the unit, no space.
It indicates -29inHg
